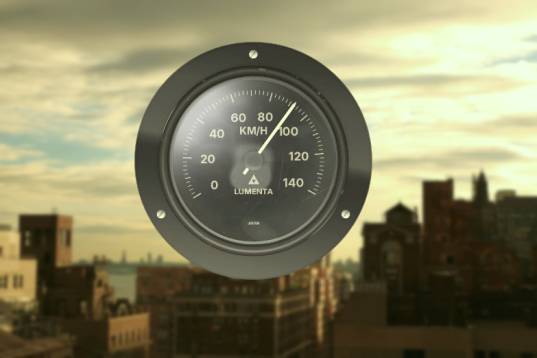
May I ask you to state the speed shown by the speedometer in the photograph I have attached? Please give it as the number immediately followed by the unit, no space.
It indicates 92km/h
